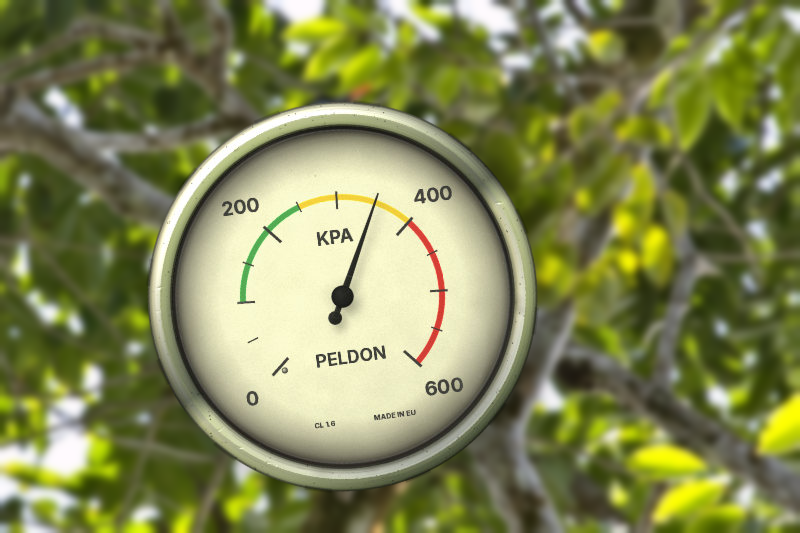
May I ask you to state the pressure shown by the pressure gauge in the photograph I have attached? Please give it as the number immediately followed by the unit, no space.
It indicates 350kPa
